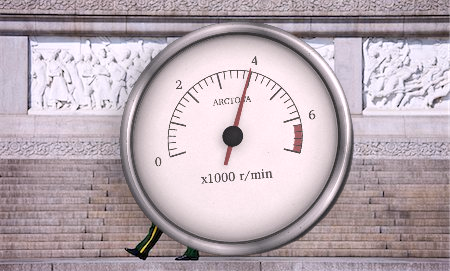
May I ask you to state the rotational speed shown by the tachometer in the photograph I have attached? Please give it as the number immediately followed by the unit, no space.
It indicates 4000rpm
